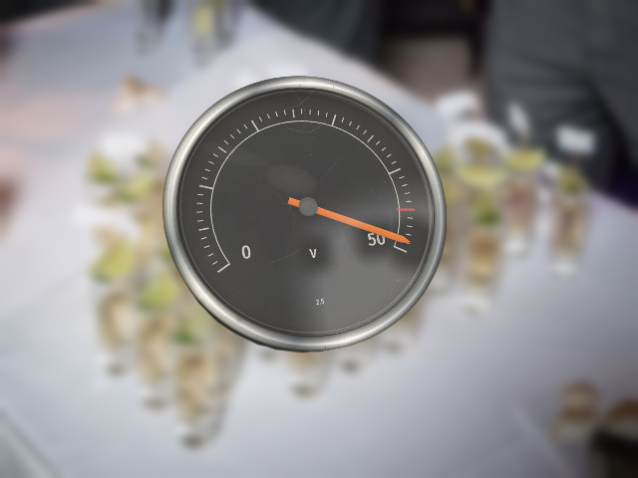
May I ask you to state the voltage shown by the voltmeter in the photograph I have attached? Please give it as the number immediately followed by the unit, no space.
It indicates 49V
